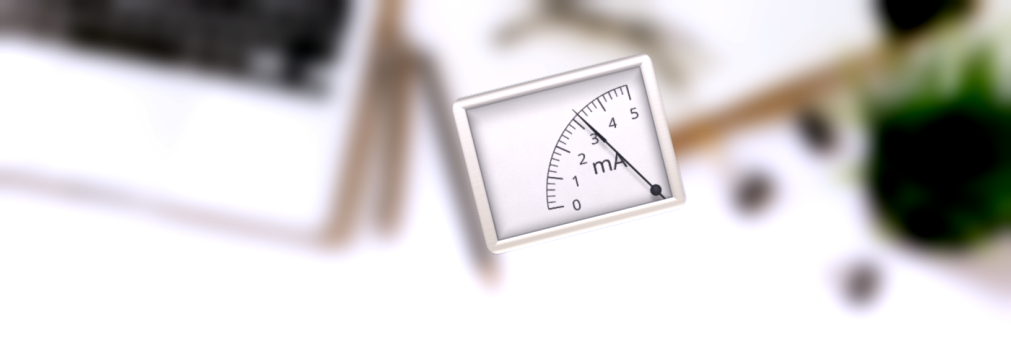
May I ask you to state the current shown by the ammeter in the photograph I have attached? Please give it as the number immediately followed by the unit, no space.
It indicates 3.2mA
